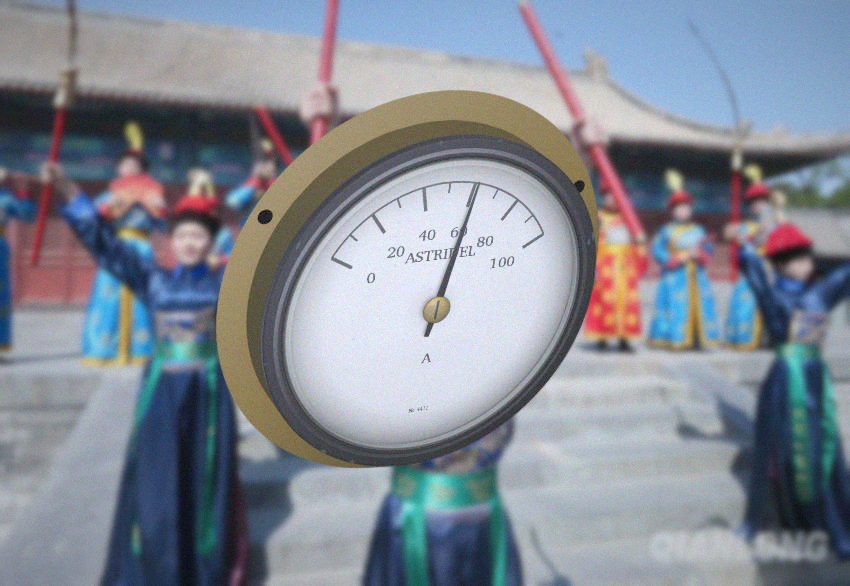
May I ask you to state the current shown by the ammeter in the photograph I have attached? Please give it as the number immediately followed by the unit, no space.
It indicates 60A
